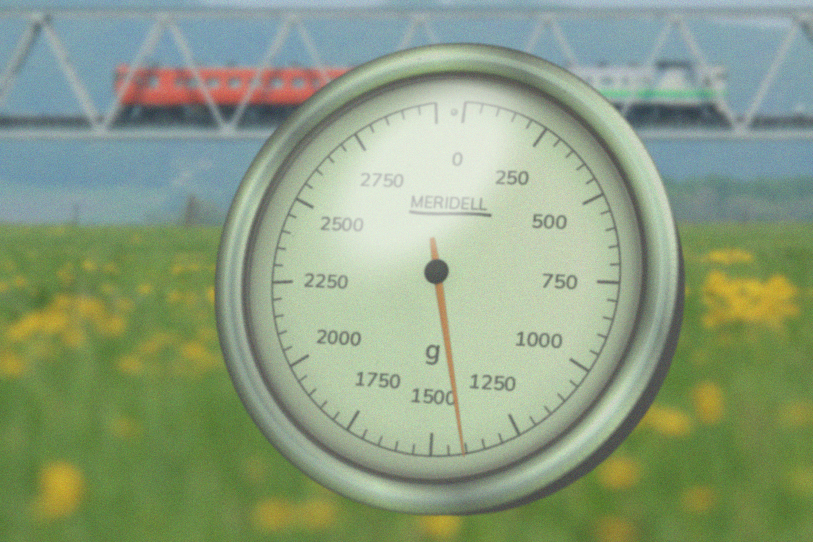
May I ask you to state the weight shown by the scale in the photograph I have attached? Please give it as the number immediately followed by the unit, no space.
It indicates 1400g
